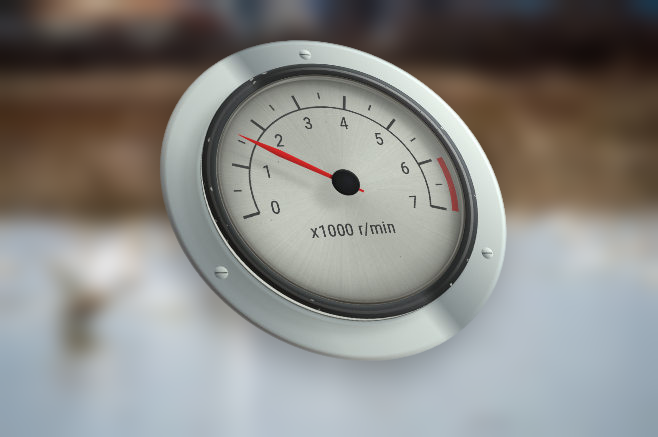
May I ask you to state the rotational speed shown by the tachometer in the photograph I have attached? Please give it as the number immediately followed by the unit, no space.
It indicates 1500rpm
